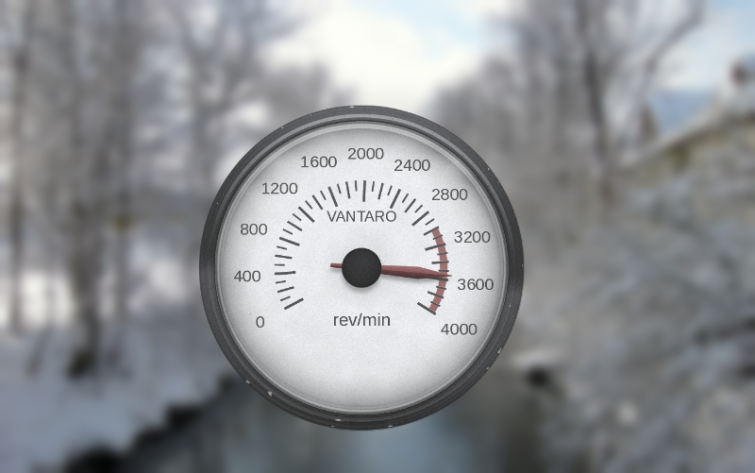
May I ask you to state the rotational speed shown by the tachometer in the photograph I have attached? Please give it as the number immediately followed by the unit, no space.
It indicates 3550rpm
